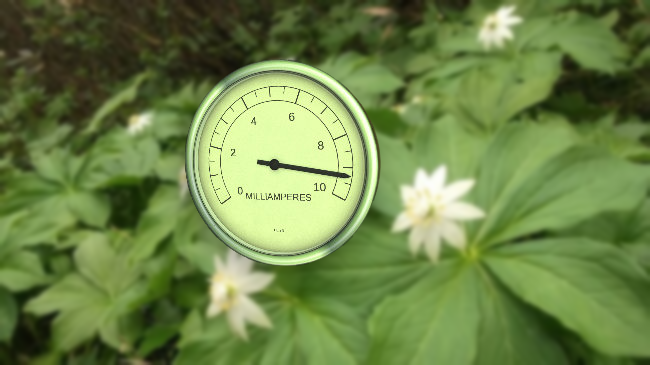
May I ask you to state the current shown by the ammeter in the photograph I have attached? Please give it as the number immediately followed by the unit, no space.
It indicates 9.25mA
